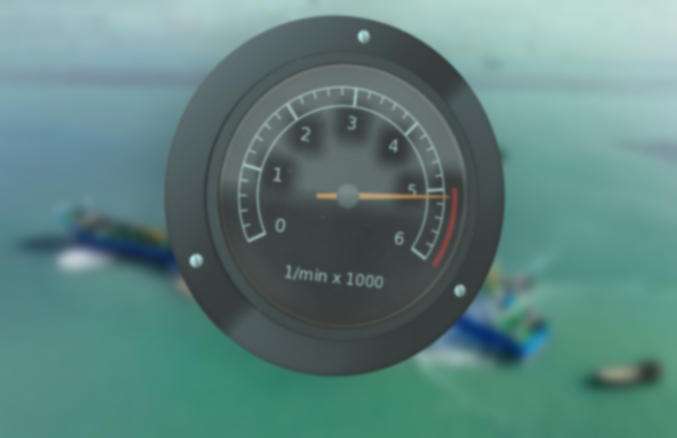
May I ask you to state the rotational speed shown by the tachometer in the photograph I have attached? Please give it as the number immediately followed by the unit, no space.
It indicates 5100rpm
